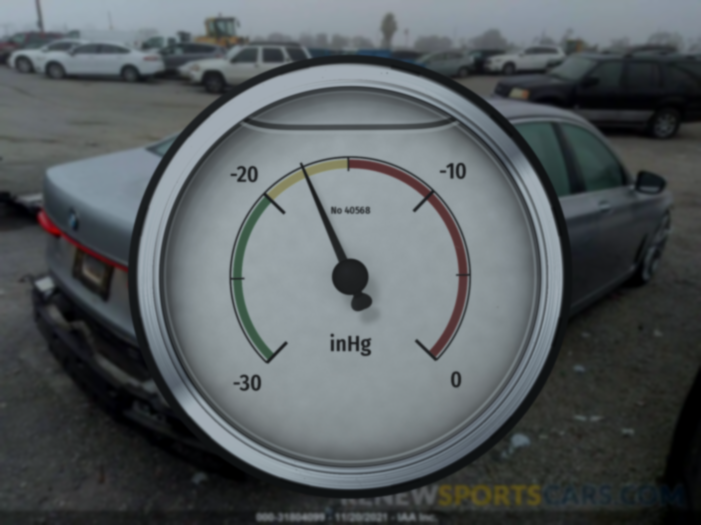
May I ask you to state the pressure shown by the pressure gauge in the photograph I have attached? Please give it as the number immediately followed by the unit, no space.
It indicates -17.5inHg
